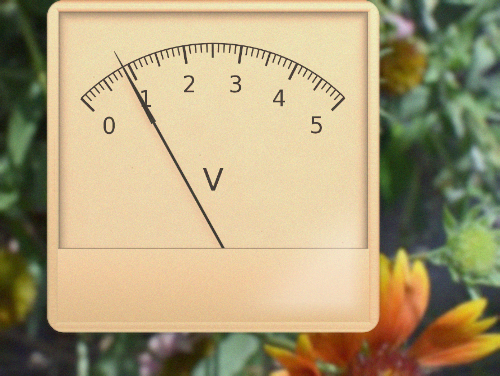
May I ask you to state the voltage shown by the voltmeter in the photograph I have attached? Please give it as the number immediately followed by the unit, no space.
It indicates 0.9V
